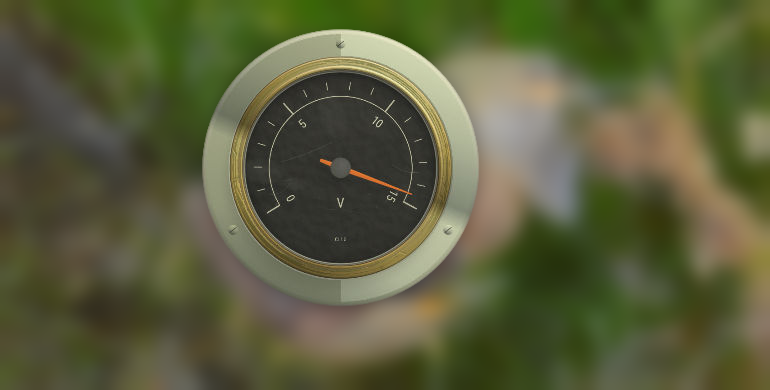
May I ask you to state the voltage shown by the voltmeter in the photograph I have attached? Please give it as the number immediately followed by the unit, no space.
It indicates 14.5V
